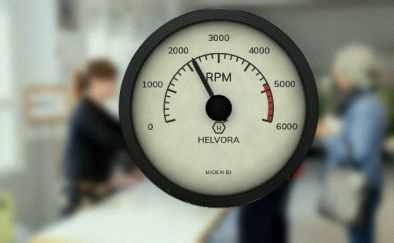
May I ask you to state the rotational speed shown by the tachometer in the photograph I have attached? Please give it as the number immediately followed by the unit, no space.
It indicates 2200rpm
